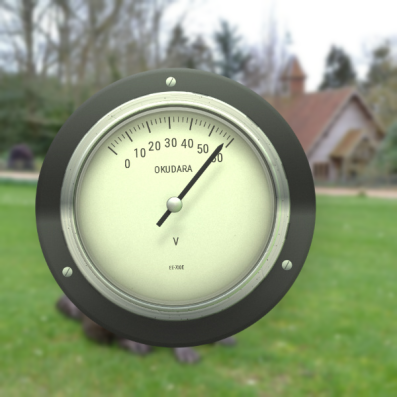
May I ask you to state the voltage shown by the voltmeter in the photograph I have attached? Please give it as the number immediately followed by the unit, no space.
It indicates 58V
